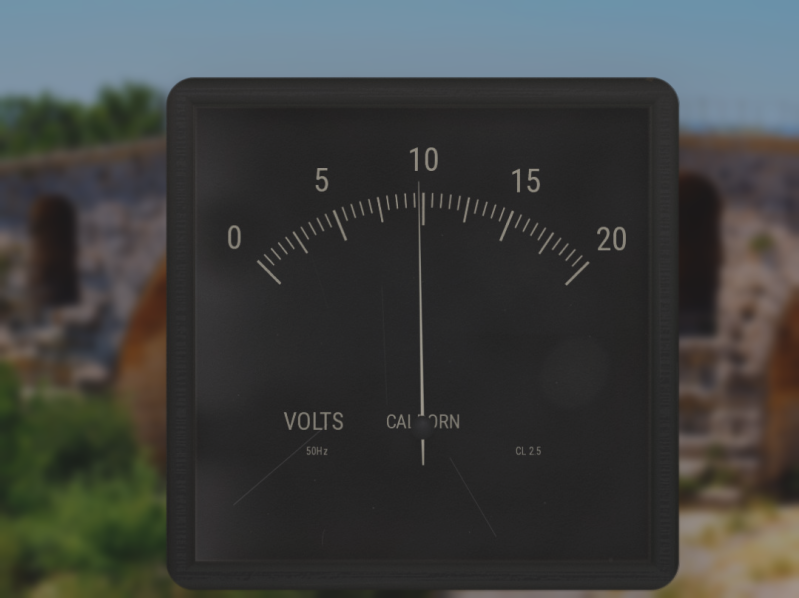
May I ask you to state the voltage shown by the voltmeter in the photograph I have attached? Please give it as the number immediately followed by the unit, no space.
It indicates 9.75V
